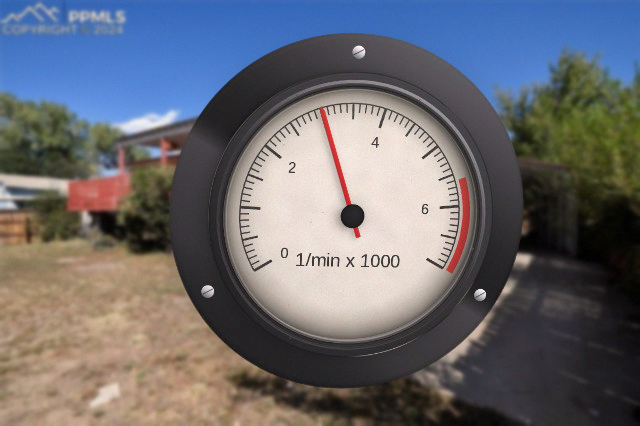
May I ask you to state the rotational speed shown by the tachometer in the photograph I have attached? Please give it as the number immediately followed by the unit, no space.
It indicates 3000rpm
